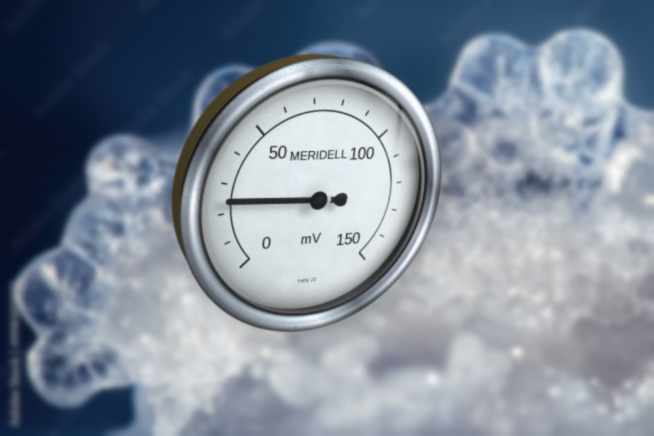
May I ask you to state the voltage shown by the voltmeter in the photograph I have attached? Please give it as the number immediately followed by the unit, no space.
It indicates 25mV
